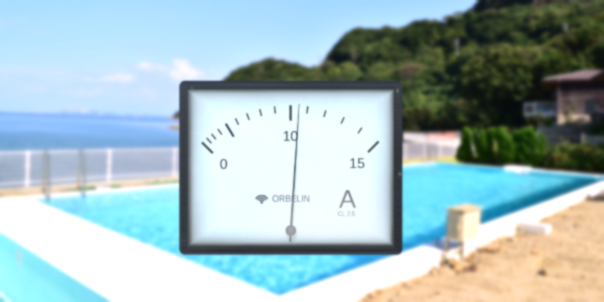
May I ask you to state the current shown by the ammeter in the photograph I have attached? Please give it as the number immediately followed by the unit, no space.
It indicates 10.5A
